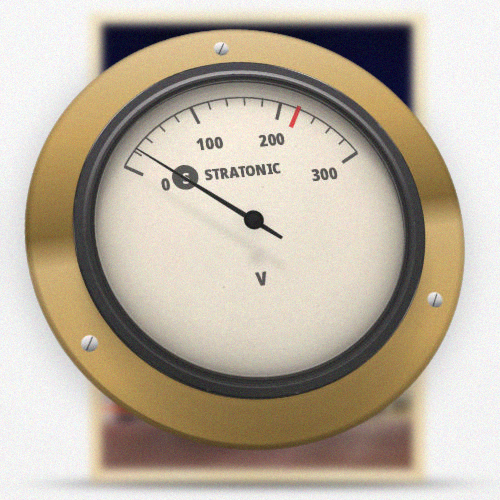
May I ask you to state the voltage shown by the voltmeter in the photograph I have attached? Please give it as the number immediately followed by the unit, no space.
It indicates 20V
